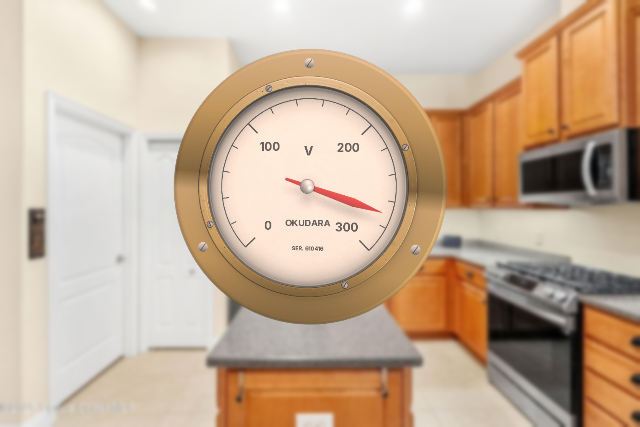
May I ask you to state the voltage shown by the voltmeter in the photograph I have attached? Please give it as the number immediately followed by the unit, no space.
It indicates 270V
